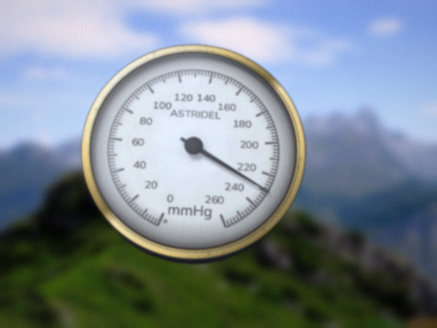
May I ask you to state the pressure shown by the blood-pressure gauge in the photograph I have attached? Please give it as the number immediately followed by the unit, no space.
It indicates 230mmHg
